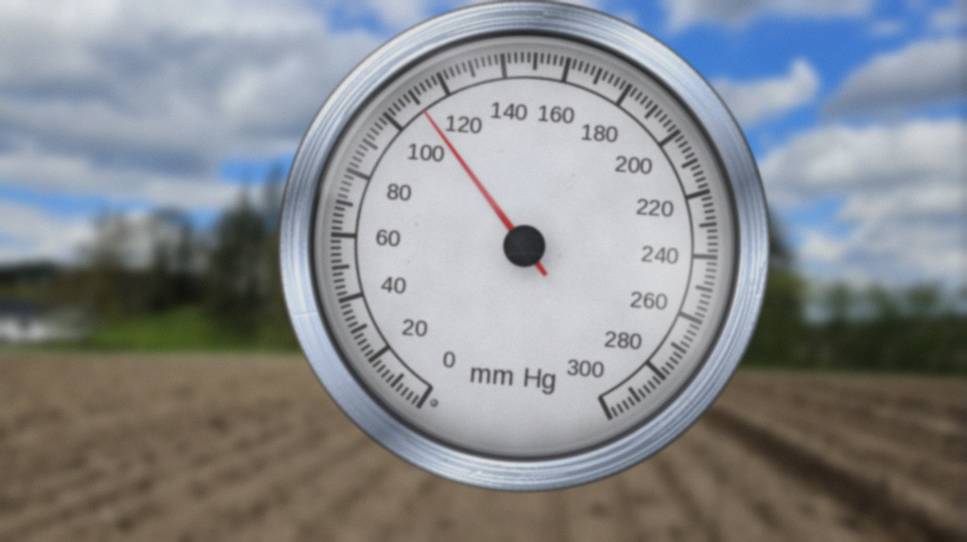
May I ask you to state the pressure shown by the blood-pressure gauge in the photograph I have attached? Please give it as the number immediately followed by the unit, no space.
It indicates 110mmHg
